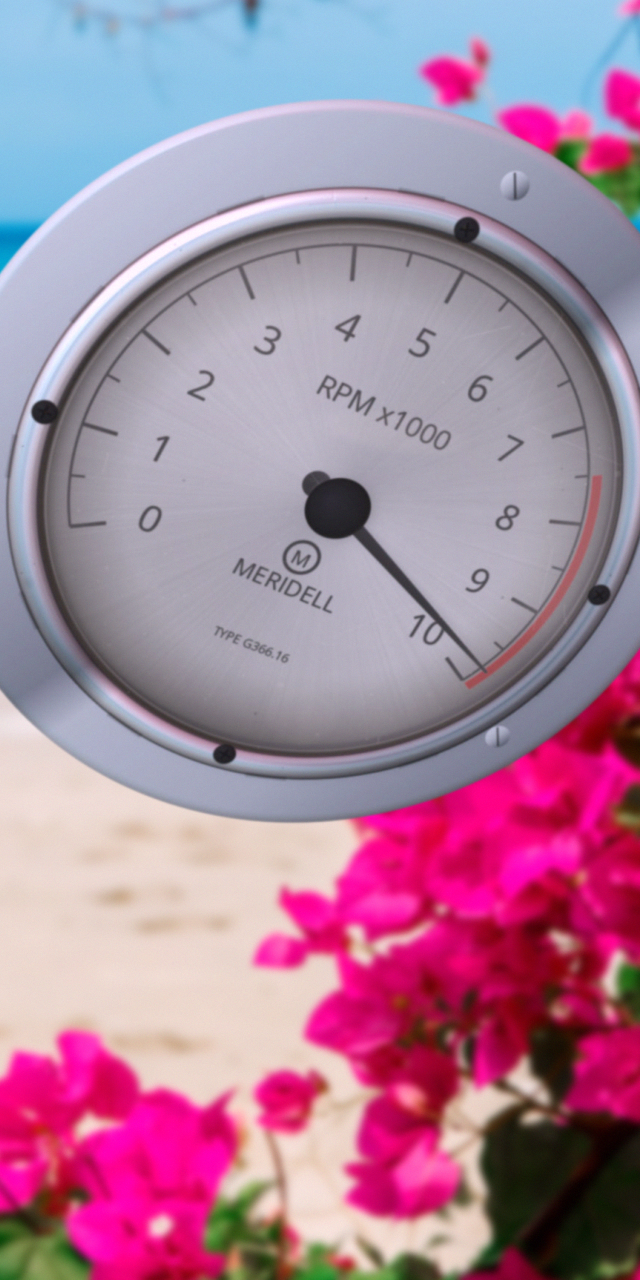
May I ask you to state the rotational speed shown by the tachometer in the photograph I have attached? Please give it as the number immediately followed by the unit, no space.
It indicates 9750rpm
